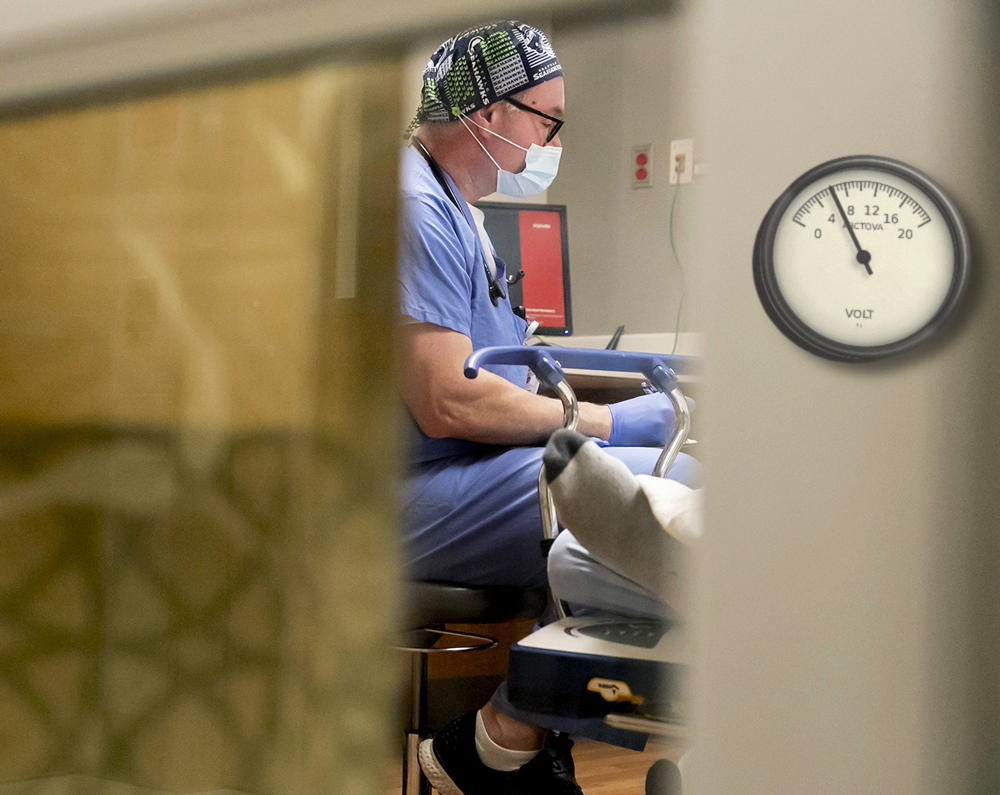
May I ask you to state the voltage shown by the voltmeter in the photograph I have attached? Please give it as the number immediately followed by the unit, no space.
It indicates 6V
